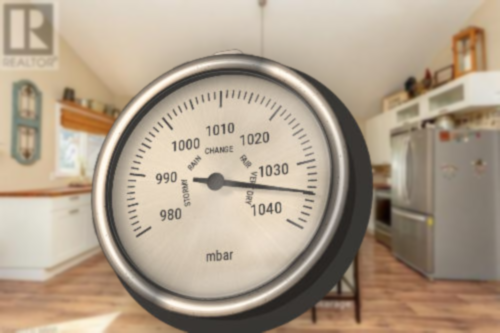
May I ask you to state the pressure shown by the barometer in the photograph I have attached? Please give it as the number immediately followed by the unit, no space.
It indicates 1035mbar
